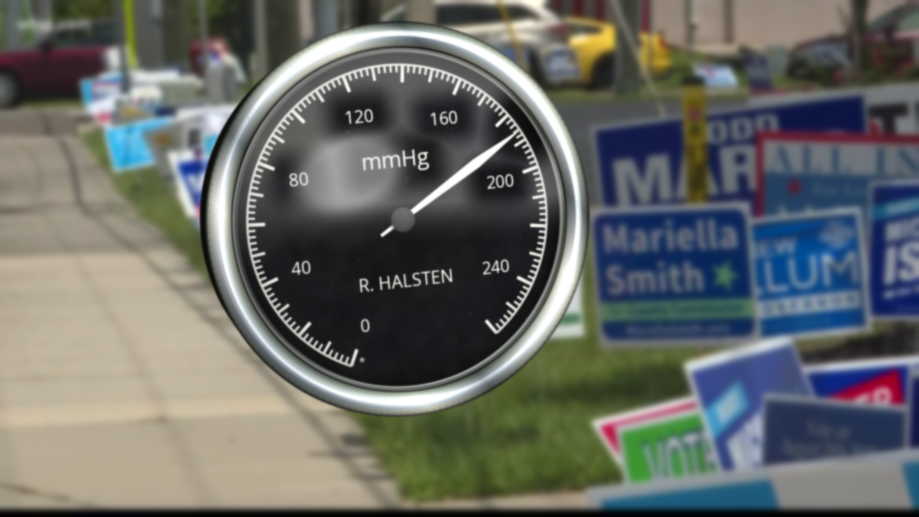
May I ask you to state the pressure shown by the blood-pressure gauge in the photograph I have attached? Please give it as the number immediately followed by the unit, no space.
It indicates 186mmHg
